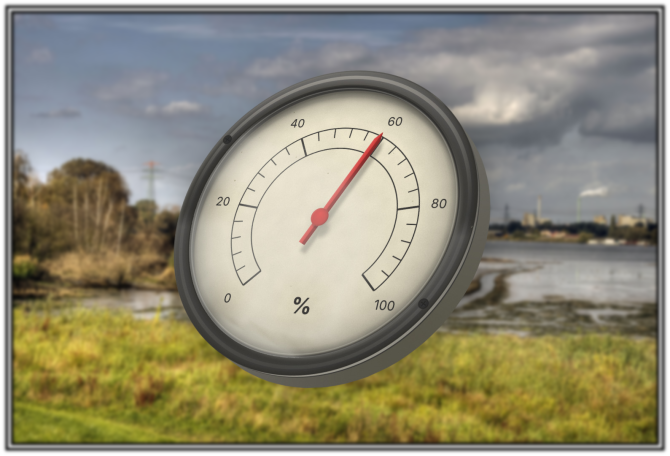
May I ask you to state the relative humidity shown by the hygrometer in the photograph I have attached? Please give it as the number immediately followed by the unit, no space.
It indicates 60%
